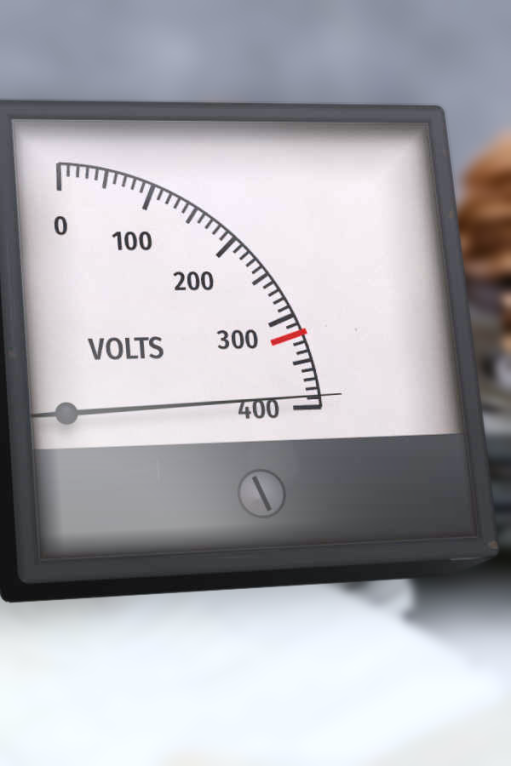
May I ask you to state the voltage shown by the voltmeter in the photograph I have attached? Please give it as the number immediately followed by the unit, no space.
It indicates 390V
